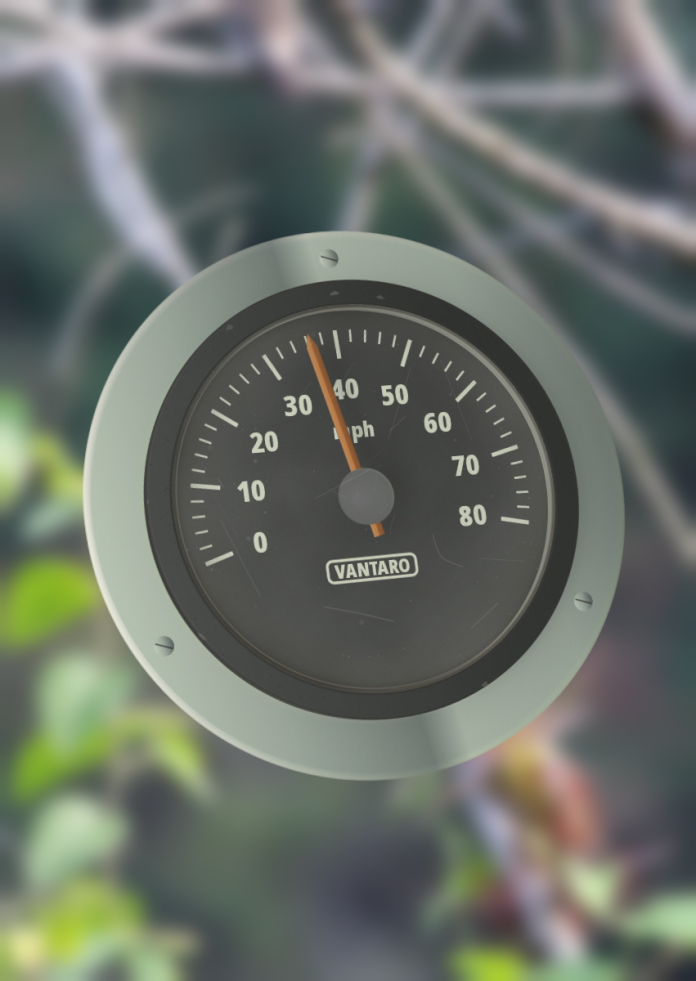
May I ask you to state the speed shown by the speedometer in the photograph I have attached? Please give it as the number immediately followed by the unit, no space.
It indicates 36mph
